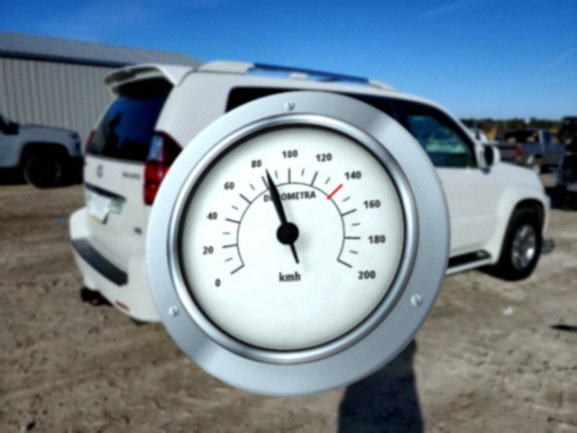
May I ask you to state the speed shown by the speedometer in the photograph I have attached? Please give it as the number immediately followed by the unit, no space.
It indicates 85km/h
